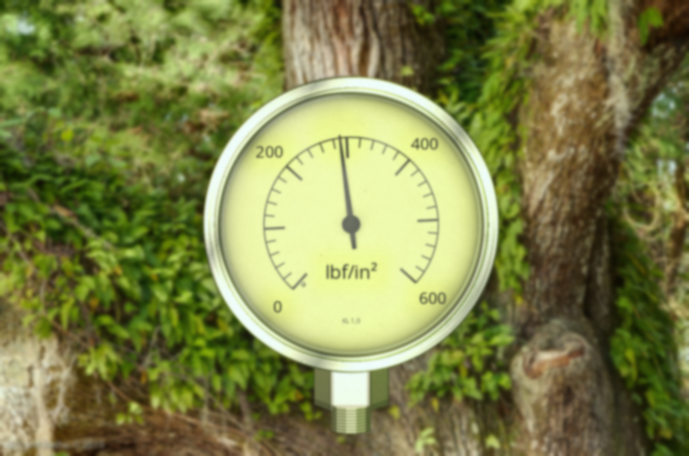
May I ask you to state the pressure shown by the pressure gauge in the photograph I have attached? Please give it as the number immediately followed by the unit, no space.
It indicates 290psi
